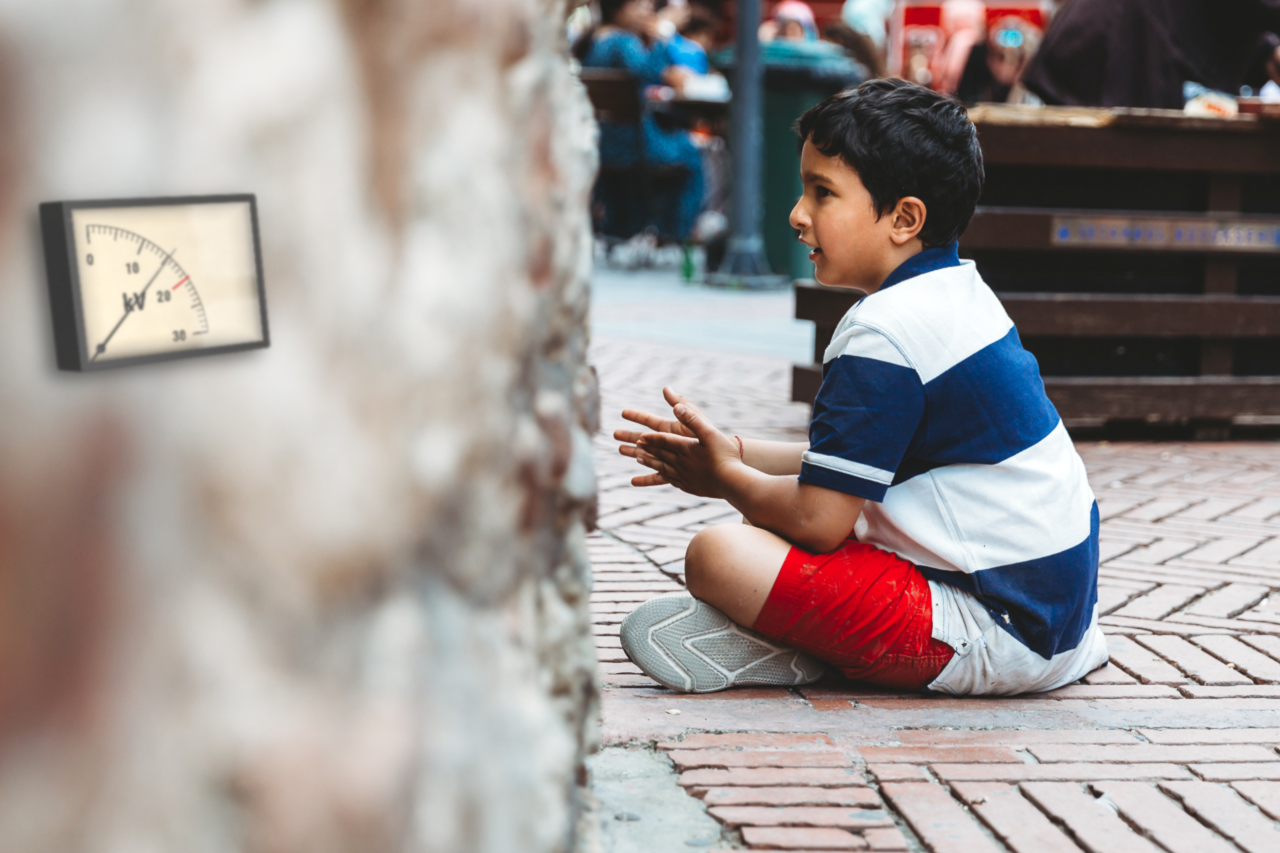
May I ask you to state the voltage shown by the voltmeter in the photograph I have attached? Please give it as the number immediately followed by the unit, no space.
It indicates 15kV
